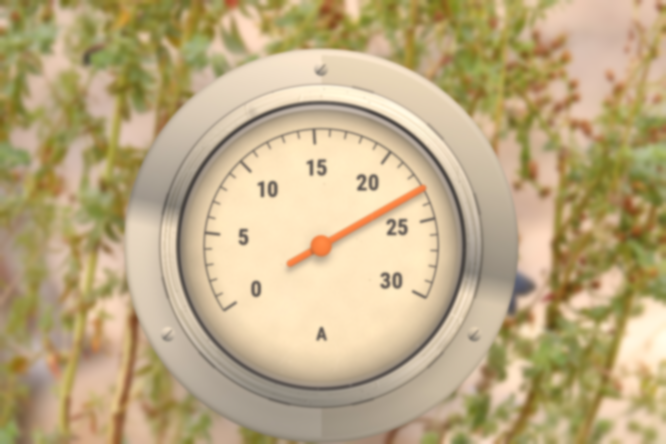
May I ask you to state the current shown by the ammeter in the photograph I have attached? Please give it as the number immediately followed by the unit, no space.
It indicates 23A
